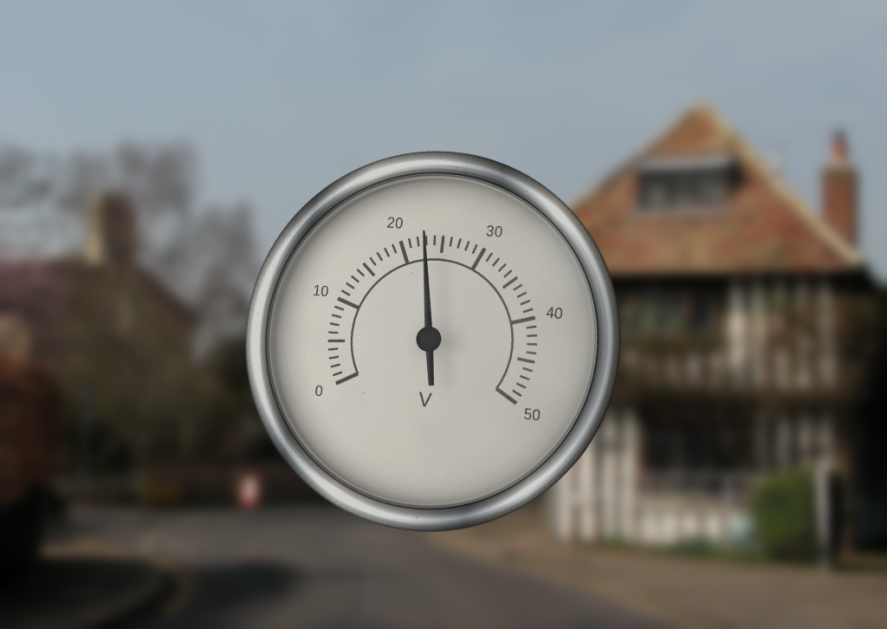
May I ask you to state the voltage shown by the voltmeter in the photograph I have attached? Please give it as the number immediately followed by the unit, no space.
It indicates 23V
